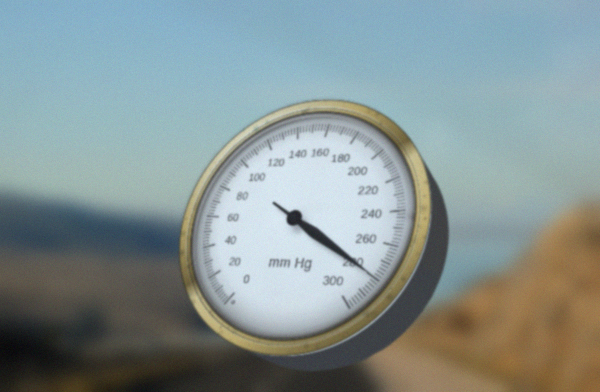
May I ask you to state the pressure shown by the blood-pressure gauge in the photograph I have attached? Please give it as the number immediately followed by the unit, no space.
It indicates 280mmHg
